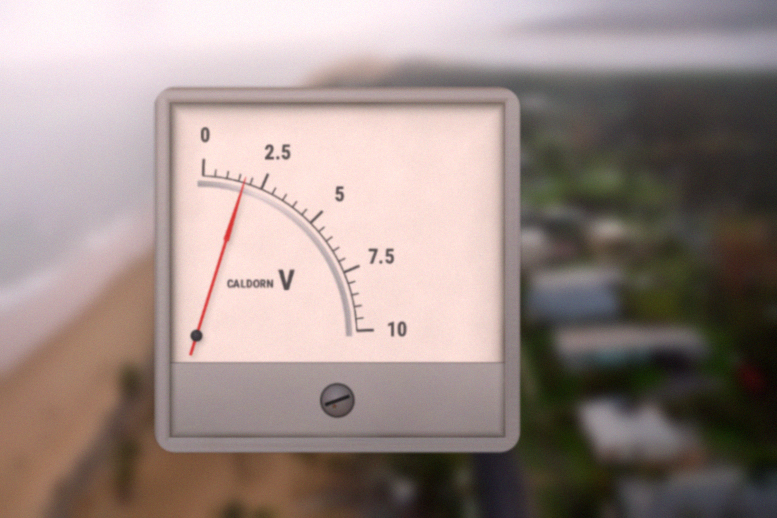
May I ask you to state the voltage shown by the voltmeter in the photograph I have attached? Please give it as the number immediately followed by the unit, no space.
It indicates 1.75V
